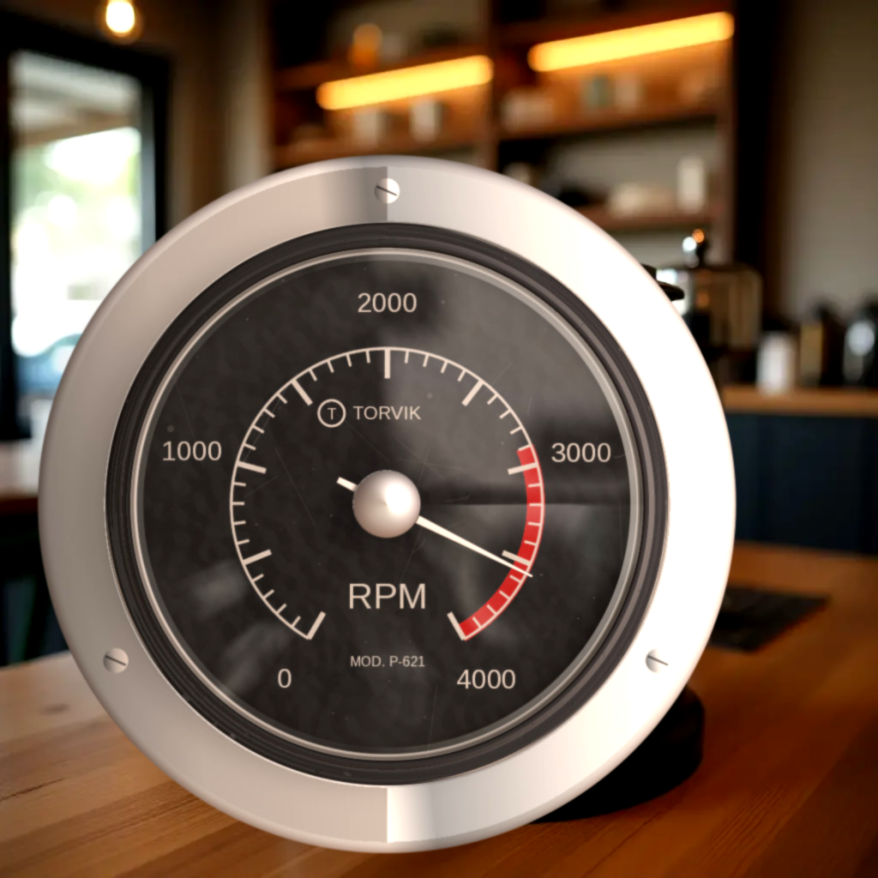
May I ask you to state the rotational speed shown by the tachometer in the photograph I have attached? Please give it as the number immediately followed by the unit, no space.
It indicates 3550rpm
